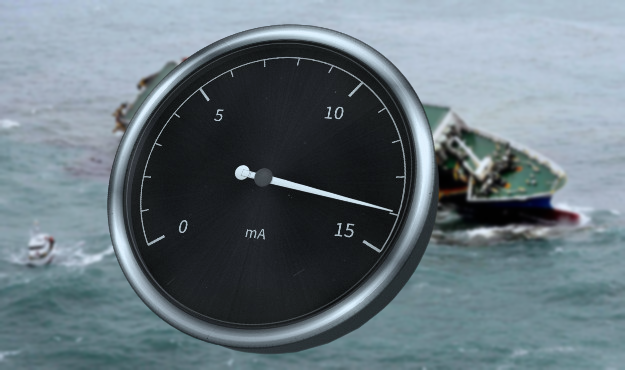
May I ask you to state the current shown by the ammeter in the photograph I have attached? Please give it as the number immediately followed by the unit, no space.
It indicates 14mA
